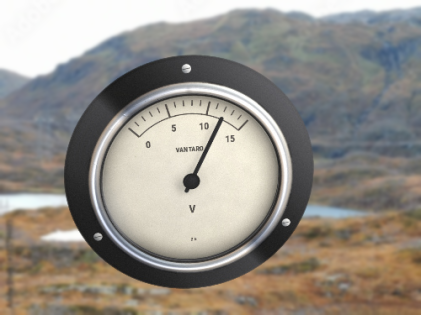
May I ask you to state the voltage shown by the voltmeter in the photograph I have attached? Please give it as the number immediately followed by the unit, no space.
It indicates 12V
